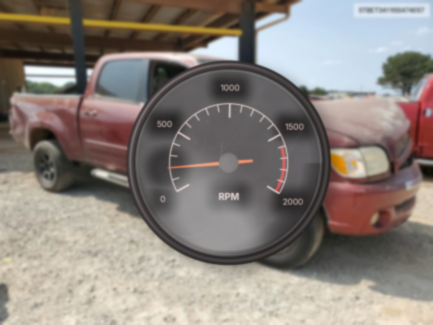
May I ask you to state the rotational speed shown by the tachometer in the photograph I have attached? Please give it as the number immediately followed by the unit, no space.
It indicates 200rpm
